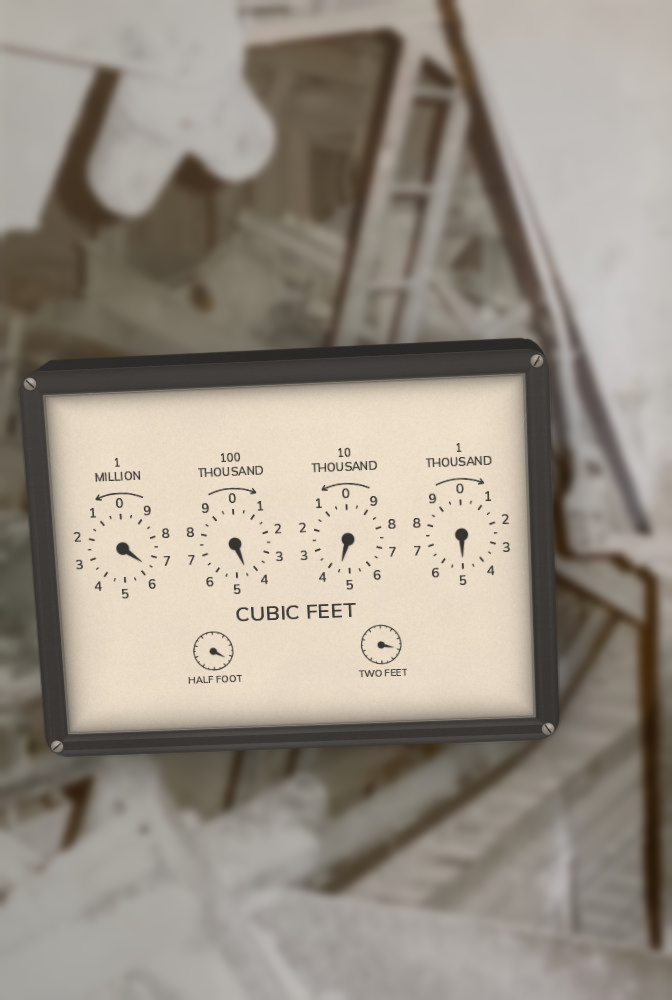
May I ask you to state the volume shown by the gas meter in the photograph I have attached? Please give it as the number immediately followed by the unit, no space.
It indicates 644500ft³
